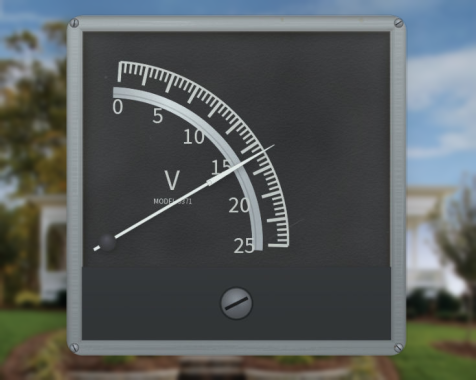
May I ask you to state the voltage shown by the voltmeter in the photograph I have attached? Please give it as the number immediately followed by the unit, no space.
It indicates 16V
